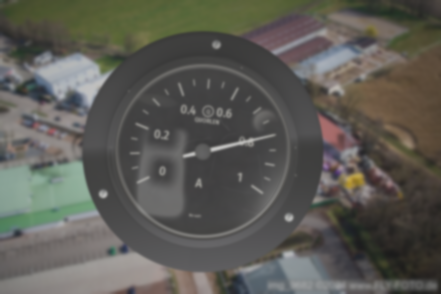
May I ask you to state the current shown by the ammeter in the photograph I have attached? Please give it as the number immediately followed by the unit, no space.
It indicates 0.8A
